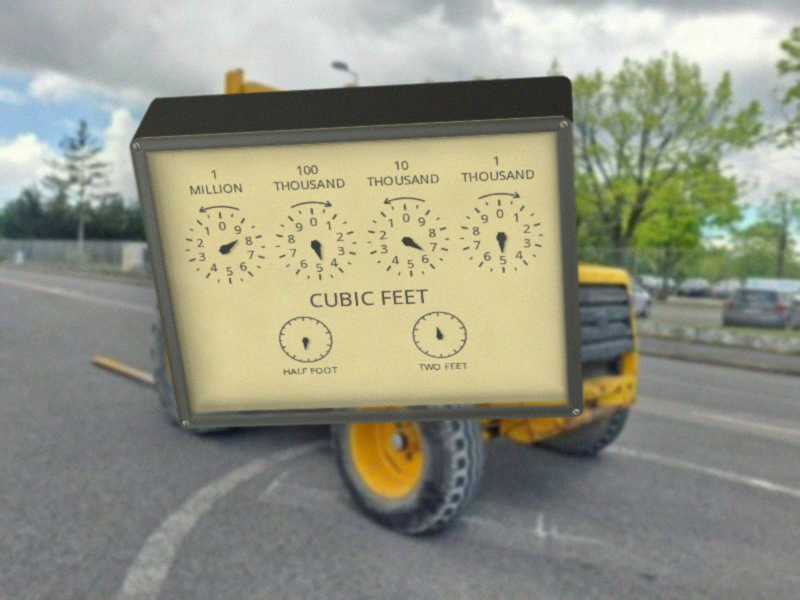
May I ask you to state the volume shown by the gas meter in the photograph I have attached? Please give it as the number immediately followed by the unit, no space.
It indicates 846500ft³
